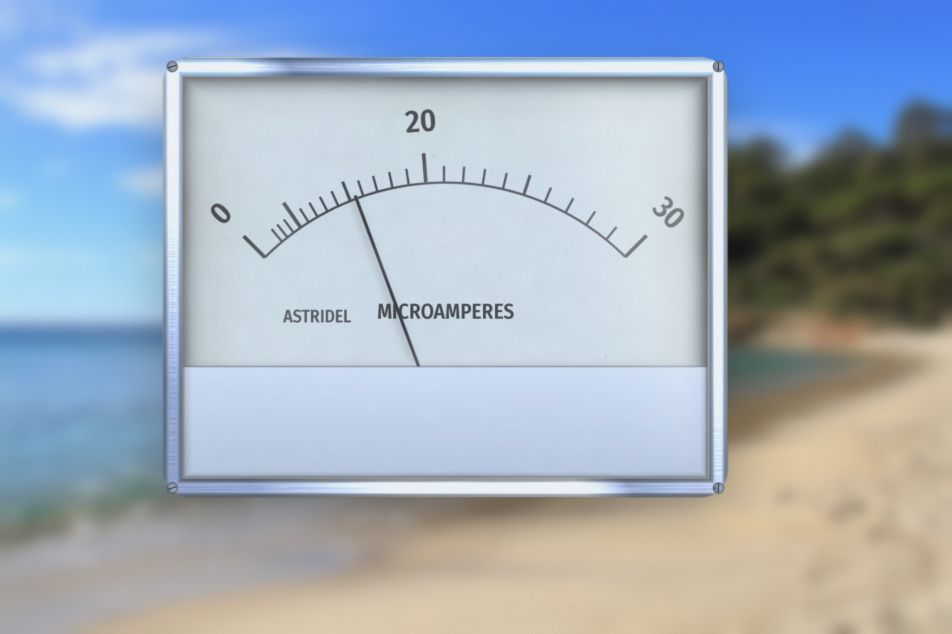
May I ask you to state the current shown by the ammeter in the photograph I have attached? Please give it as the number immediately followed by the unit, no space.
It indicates 15.5µA
